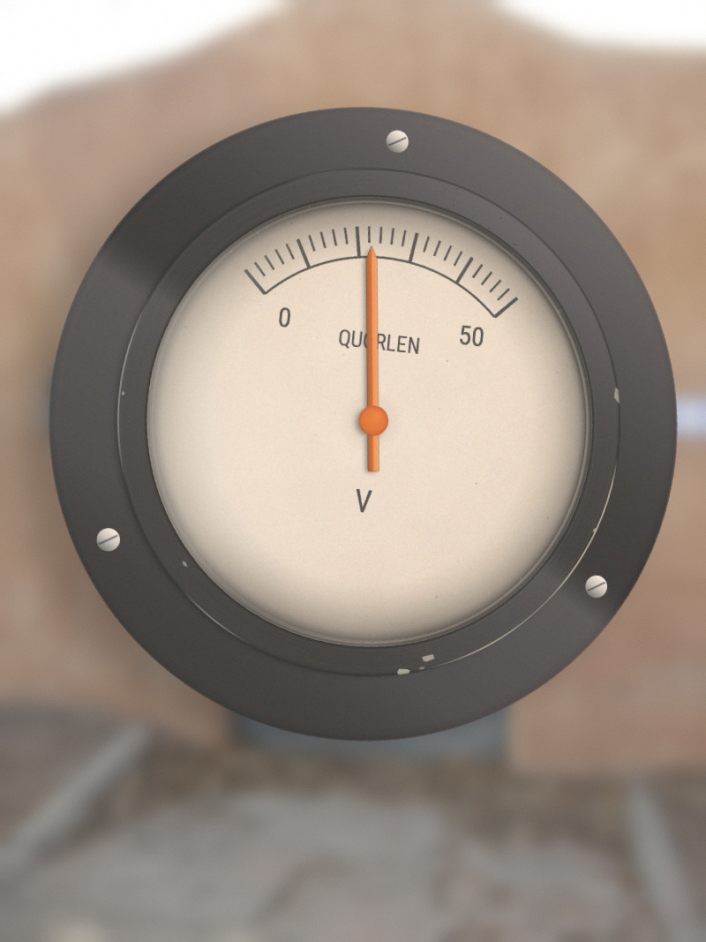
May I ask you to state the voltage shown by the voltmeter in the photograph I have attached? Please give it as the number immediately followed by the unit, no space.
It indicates 22V
